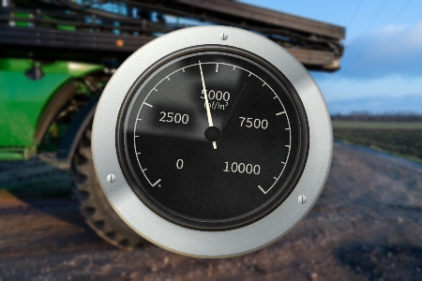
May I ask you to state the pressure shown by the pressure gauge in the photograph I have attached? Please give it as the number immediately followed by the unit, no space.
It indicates 4500psi
